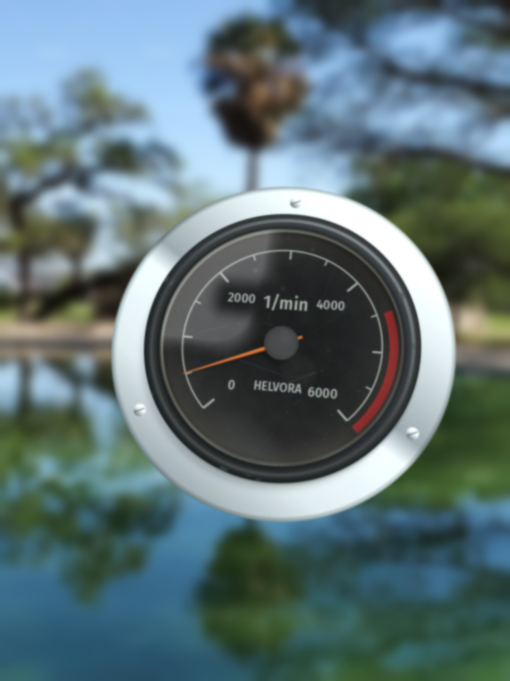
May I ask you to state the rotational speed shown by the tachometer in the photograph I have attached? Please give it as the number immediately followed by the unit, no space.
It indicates 500rpm
